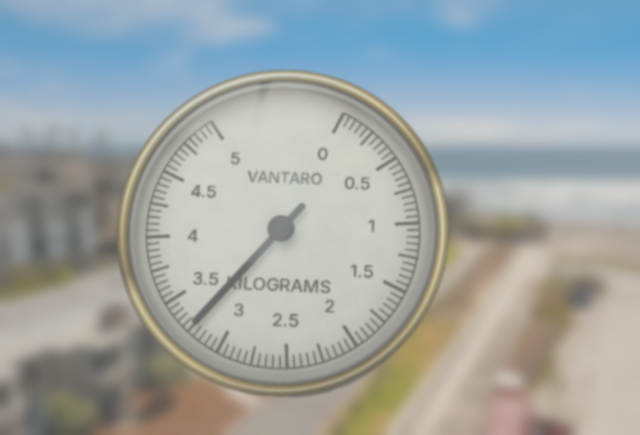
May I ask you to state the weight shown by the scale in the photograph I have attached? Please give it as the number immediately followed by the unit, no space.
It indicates 3.25kg
